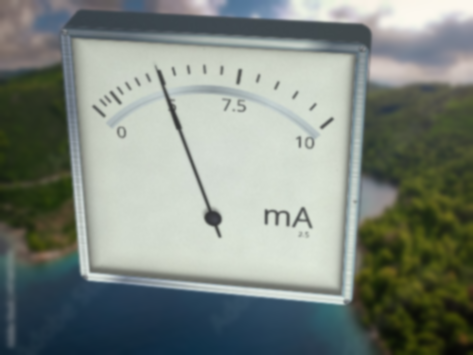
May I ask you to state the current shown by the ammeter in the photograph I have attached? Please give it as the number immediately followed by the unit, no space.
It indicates 5mA
